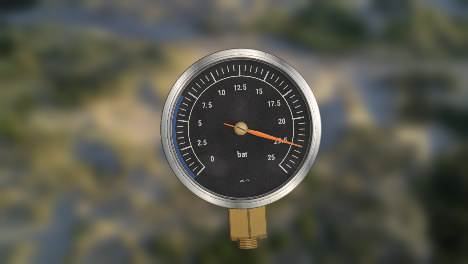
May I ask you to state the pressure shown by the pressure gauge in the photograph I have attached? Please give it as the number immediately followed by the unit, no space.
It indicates 22.5bar
